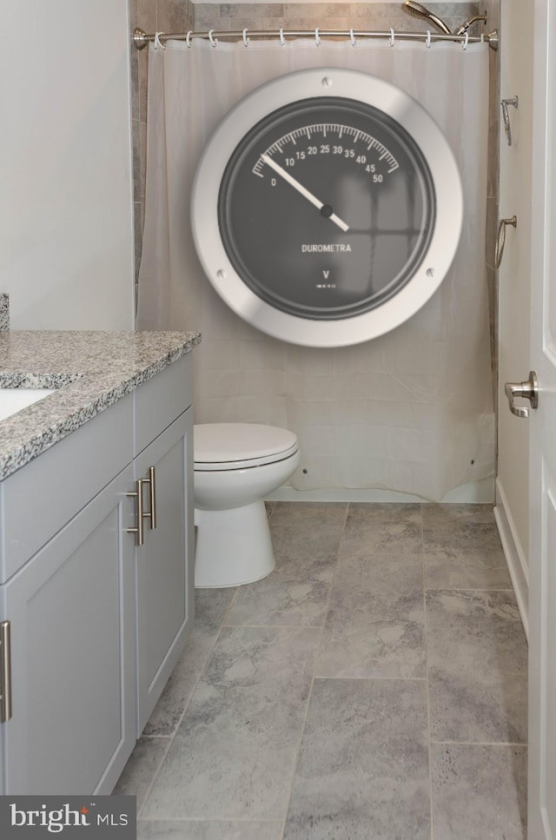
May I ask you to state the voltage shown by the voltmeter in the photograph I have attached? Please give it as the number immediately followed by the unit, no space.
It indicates 5V
